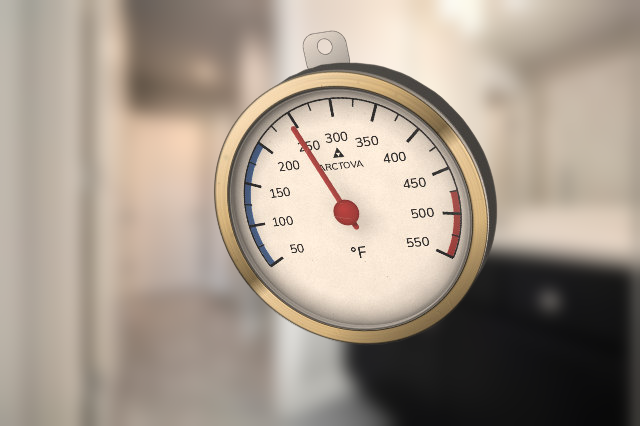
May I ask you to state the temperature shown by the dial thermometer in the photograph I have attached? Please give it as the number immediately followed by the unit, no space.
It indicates 250°F
